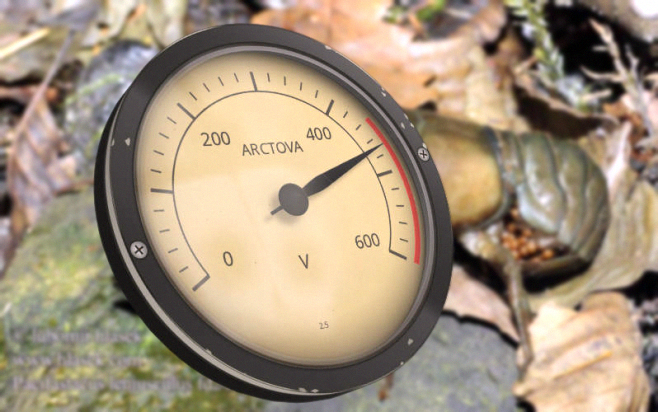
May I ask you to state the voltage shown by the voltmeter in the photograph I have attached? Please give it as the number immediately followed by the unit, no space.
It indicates 470V
